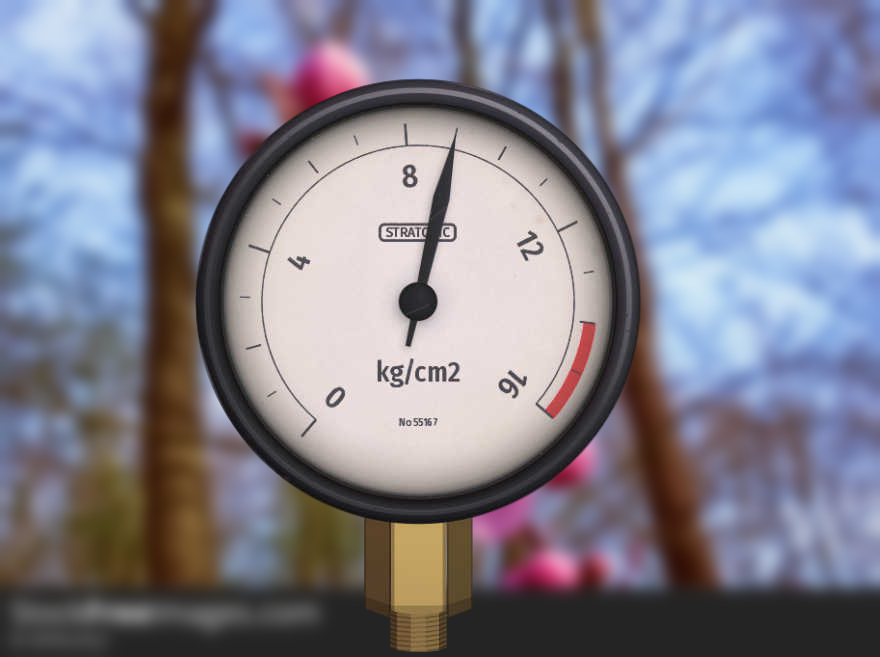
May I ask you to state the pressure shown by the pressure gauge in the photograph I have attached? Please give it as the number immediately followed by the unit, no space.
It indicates 9kg/cm²
